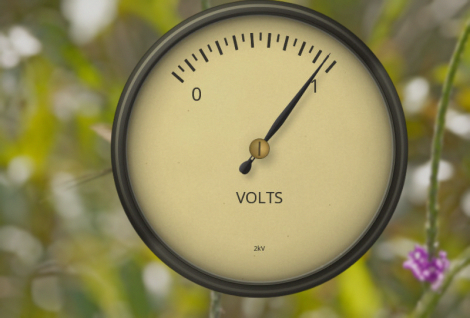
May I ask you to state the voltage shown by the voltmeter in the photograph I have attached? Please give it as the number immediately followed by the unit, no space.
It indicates 0.95V
